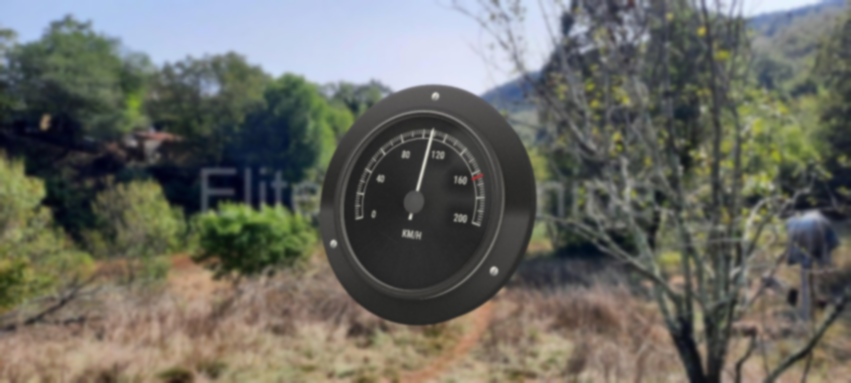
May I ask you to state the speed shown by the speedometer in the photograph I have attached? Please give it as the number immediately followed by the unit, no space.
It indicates 110km/h
